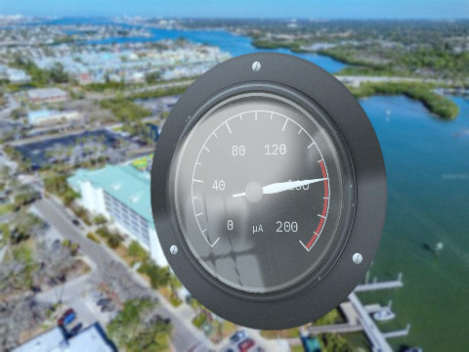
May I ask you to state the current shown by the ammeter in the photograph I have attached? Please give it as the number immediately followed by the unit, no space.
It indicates 160µA
